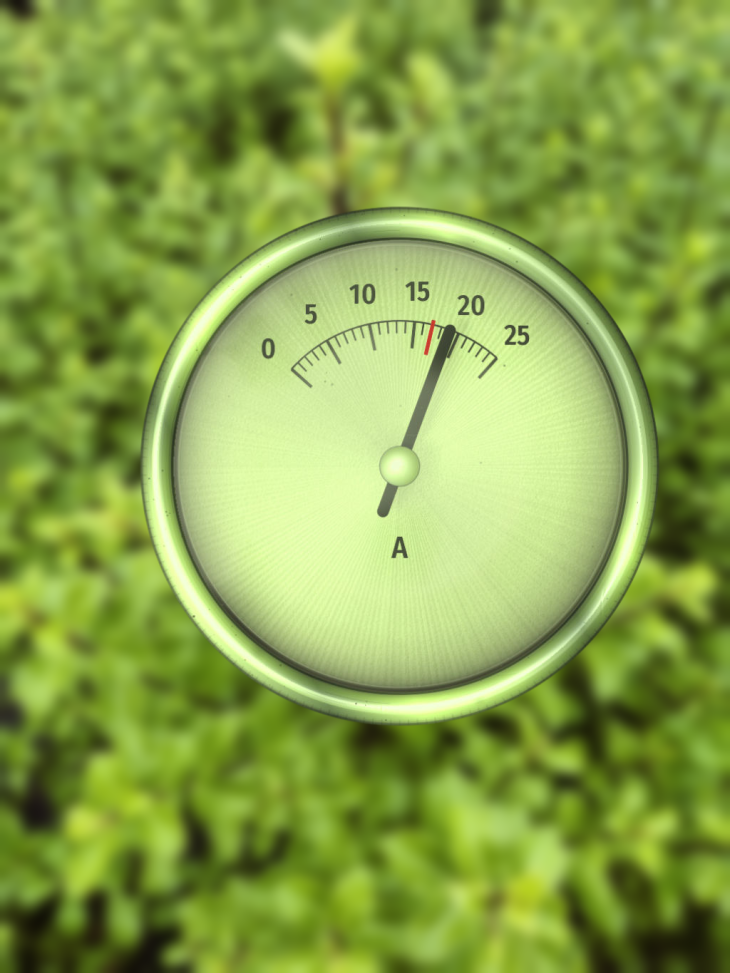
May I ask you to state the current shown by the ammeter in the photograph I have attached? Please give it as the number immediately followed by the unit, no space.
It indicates 19A
